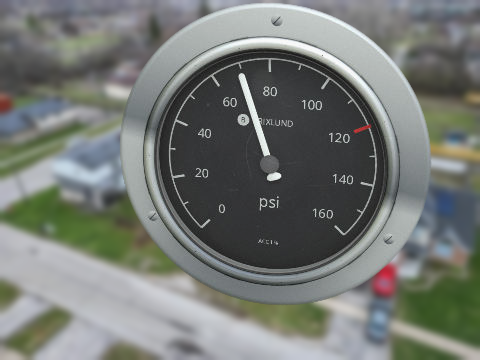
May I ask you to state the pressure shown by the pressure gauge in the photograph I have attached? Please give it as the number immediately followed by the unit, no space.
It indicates 70psi
